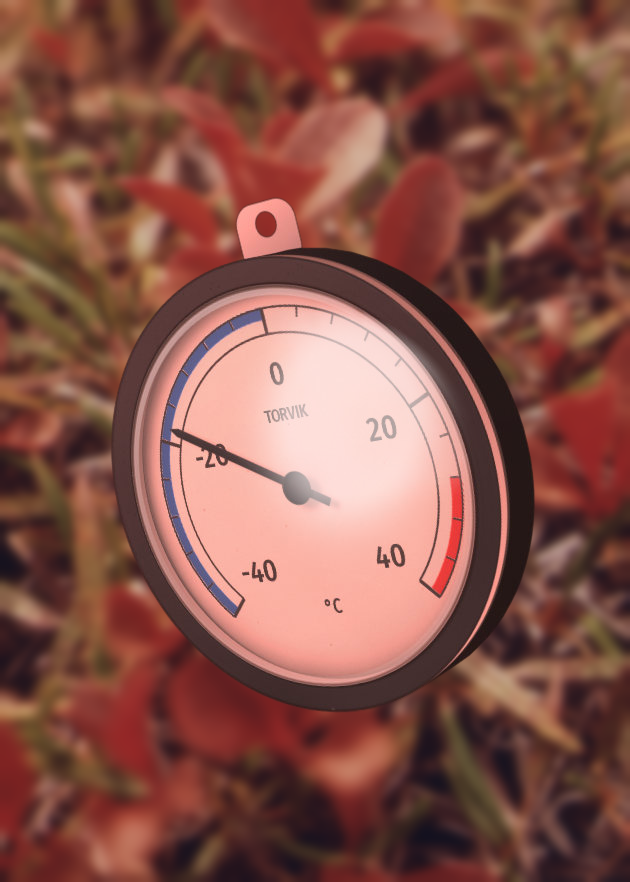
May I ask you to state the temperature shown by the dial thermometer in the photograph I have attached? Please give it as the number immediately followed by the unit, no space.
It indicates -18°C
